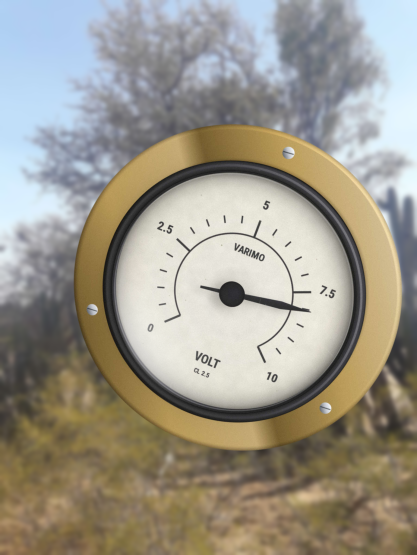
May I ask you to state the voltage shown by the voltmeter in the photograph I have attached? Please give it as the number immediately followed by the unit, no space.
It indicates 8V
